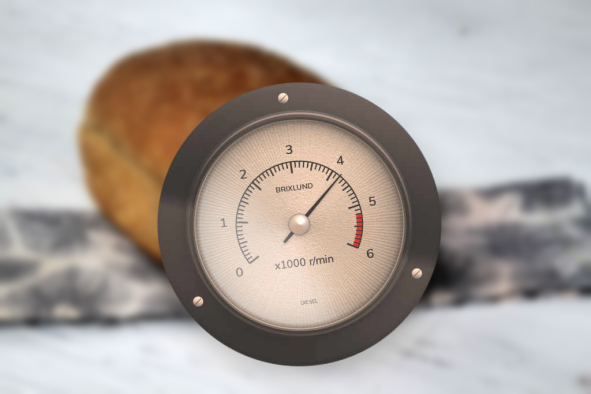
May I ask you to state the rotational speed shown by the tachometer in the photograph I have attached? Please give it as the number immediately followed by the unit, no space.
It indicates 4200rpm
